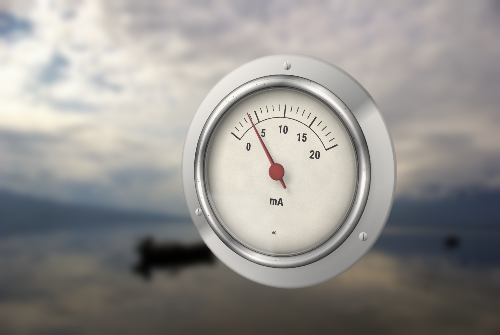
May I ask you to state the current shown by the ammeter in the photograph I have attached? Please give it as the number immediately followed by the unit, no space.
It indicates 4mA
